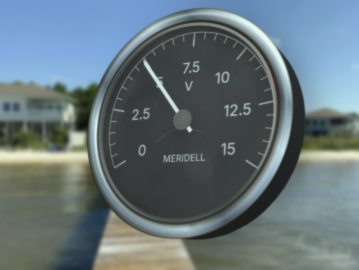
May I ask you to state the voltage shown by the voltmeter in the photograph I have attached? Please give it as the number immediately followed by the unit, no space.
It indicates 5V
